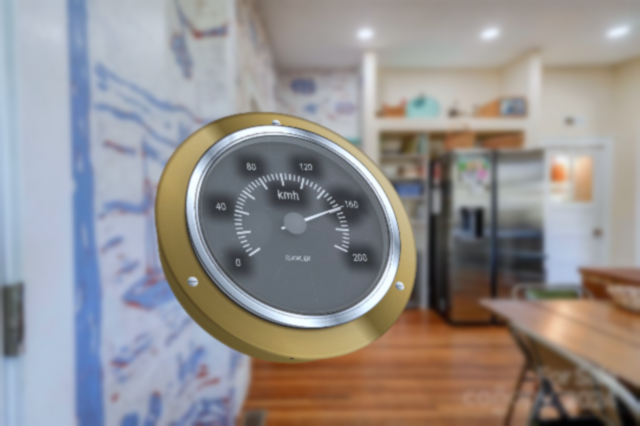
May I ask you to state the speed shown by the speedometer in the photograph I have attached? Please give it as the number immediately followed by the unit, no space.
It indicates 160km/h
